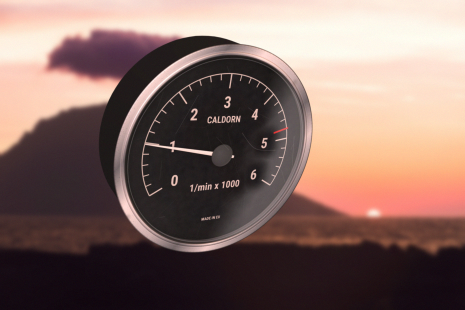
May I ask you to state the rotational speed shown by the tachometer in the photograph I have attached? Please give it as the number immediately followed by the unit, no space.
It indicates 1000rpm
